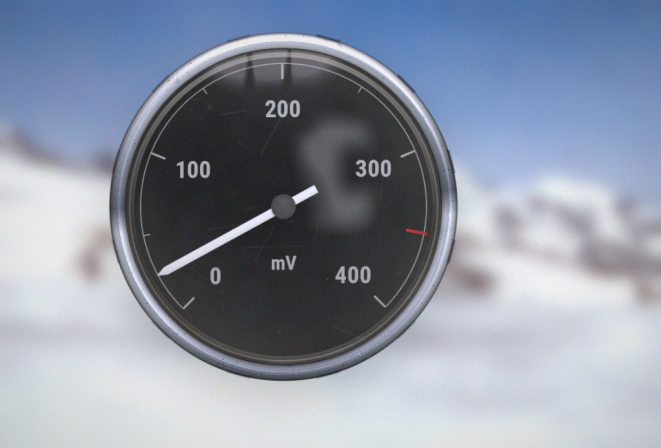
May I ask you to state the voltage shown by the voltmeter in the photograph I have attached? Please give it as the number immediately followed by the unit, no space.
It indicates 25mV
